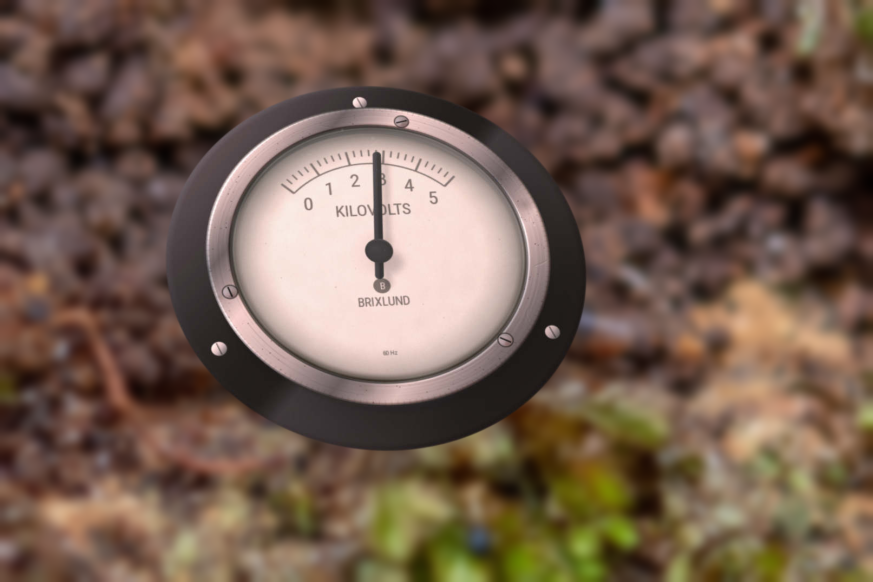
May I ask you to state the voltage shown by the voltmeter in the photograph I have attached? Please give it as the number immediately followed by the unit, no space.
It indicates 2.8kV
